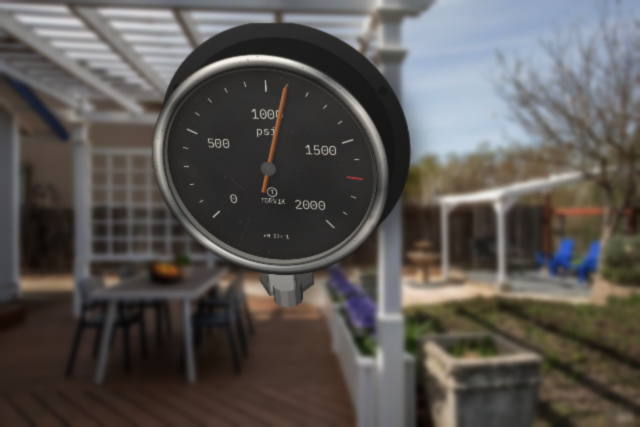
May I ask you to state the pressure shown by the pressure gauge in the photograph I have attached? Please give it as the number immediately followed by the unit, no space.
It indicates 1100psi
